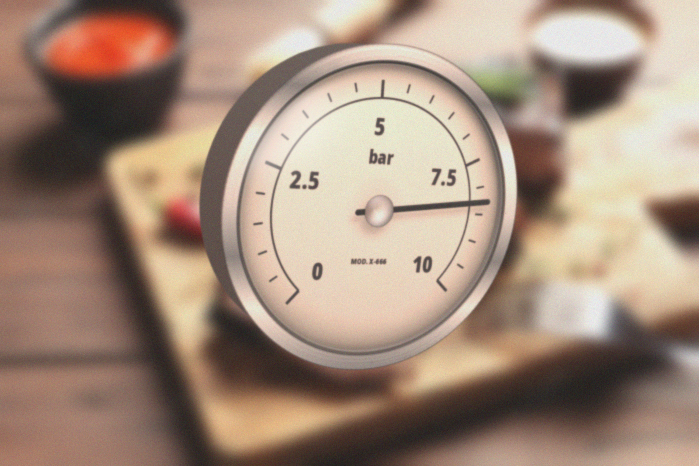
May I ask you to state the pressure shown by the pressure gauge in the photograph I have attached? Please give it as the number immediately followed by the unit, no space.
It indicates 8.25bar
